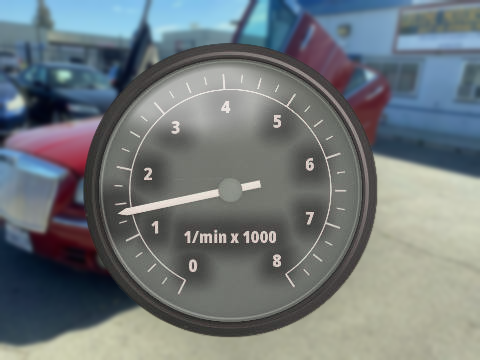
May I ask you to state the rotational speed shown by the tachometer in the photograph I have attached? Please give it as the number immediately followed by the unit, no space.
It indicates 1375rpm
